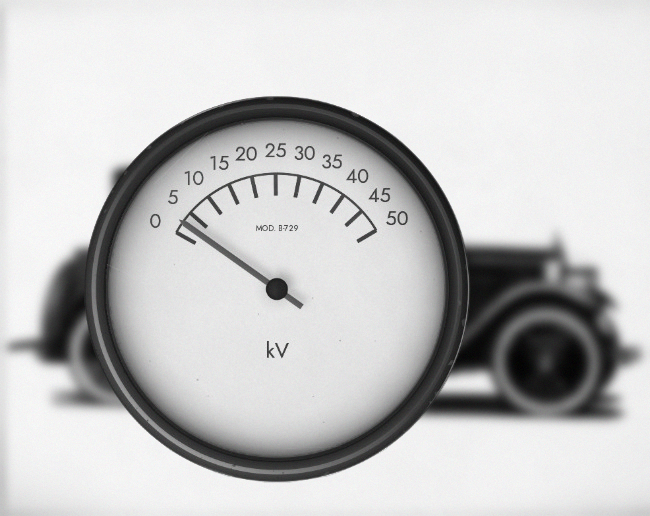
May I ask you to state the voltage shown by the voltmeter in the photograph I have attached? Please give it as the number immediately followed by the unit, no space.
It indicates 2.5kV
